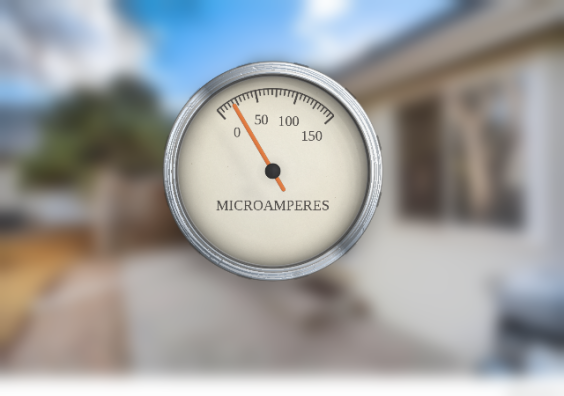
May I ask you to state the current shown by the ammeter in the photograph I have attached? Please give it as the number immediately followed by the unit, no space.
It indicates 20µA
